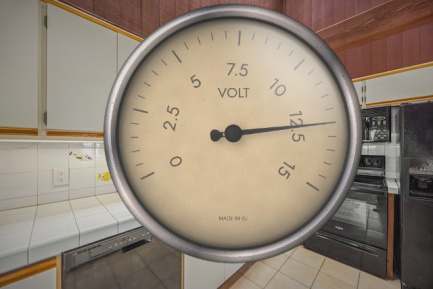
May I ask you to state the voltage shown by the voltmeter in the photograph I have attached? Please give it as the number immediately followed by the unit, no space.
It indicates 12.5V
